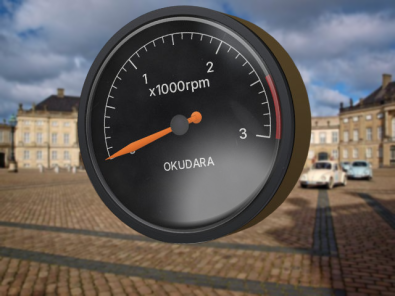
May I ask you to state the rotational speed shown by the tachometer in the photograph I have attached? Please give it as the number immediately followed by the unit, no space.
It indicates 0rpm
